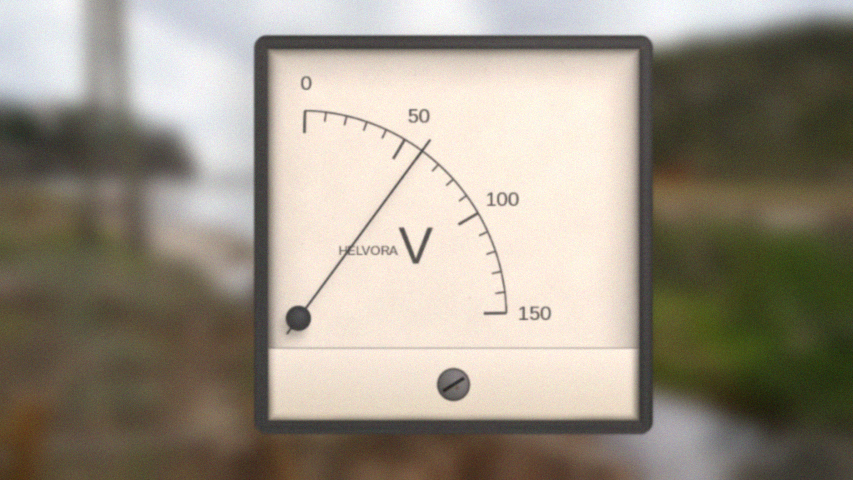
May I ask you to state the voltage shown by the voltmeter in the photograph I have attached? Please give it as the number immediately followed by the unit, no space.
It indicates 60V
